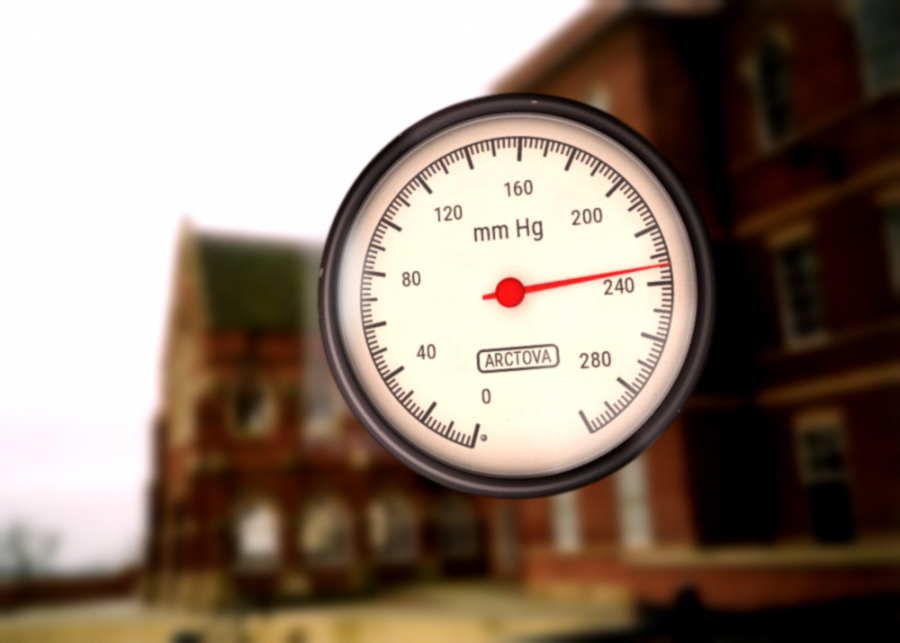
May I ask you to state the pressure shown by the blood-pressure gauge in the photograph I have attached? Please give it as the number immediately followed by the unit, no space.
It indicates 234mmHg
